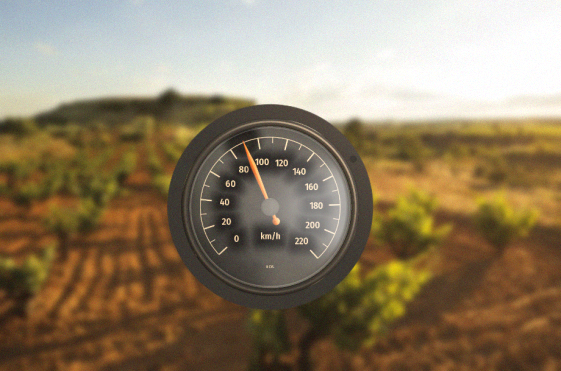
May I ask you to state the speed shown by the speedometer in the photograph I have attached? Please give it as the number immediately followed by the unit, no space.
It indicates 90km/h
